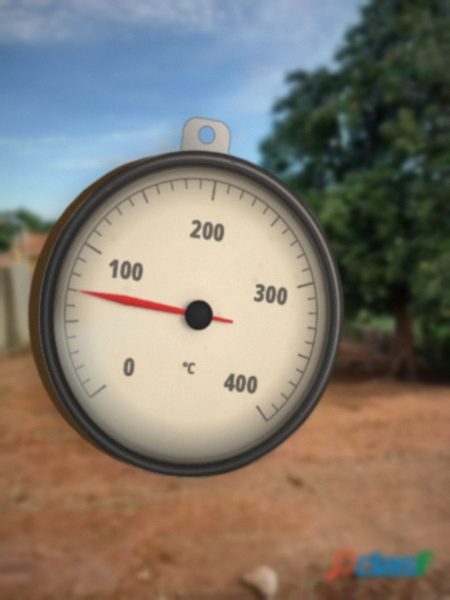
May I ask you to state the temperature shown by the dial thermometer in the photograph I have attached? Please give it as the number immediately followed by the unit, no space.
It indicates 70°C
